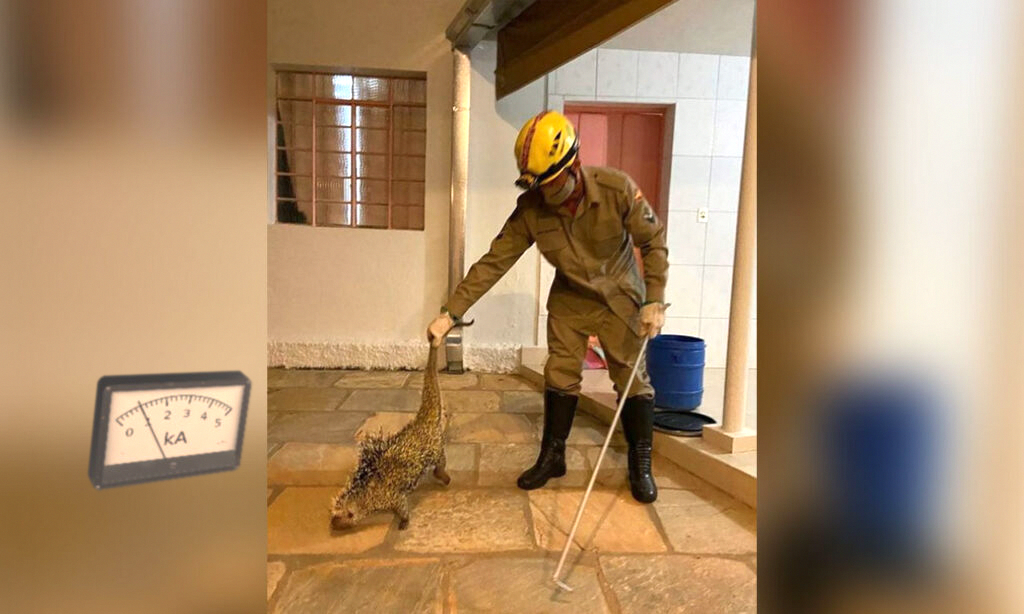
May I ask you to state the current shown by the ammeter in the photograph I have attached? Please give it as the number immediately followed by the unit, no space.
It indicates 1kA
